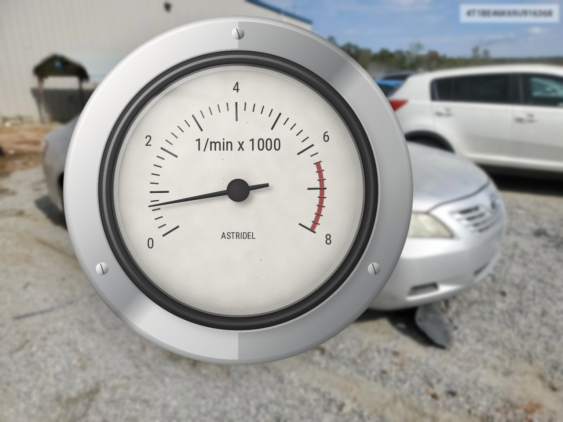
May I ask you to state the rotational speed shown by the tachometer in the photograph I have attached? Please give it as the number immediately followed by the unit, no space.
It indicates 700rpm
